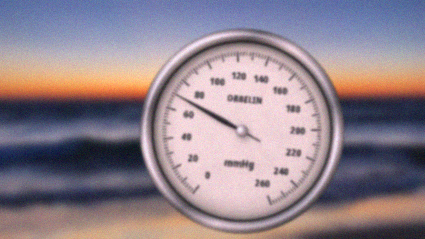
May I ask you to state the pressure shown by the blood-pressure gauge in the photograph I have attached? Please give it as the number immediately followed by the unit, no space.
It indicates 70mmHg
